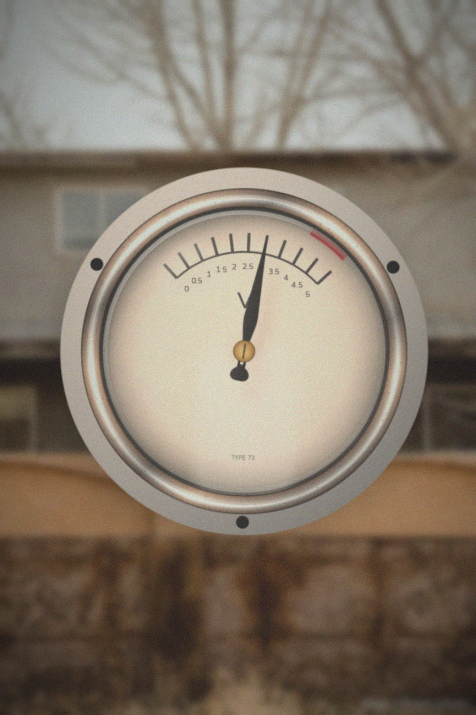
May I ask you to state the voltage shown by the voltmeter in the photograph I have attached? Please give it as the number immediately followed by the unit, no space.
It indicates 3V
